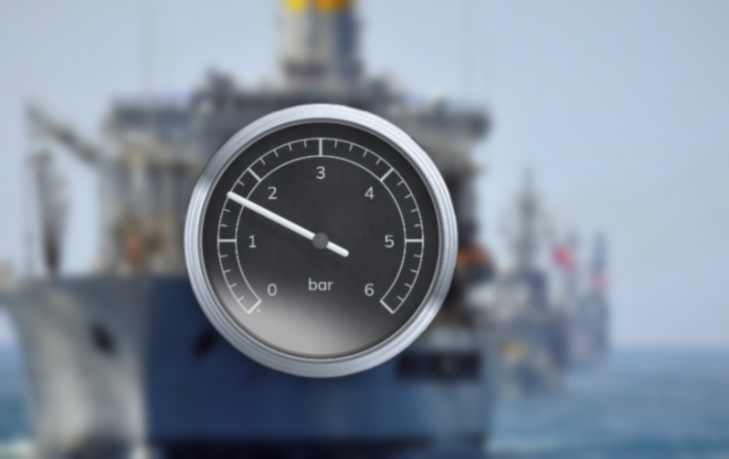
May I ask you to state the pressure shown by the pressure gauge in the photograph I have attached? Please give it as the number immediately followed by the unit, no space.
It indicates 1.6bar
